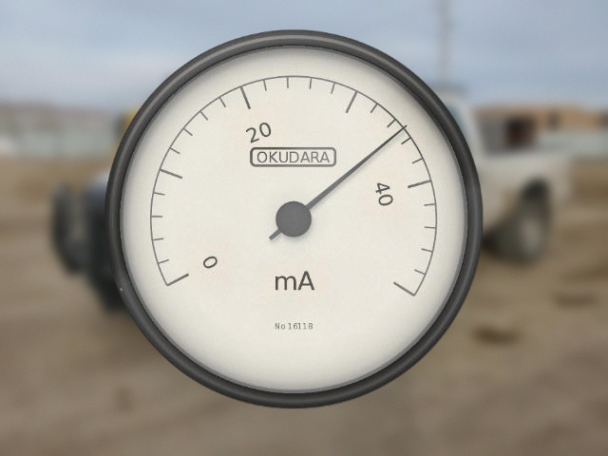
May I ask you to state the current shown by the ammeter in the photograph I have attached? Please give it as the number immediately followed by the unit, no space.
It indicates 35mA
